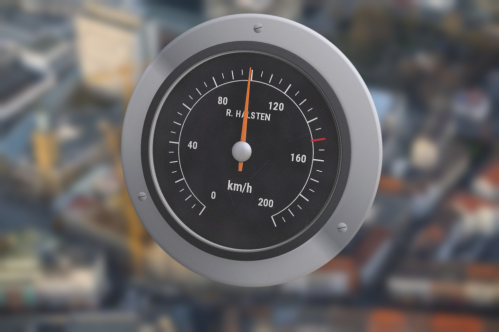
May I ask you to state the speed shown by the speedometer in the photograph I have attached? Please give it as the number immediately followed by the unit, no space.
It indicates 100km/h
